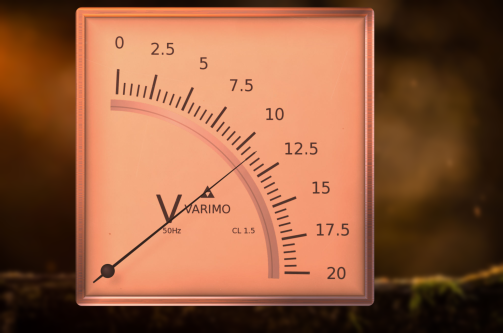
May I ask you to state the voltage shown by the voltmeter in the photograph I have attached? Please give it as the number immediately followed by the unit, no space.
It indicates 11V
